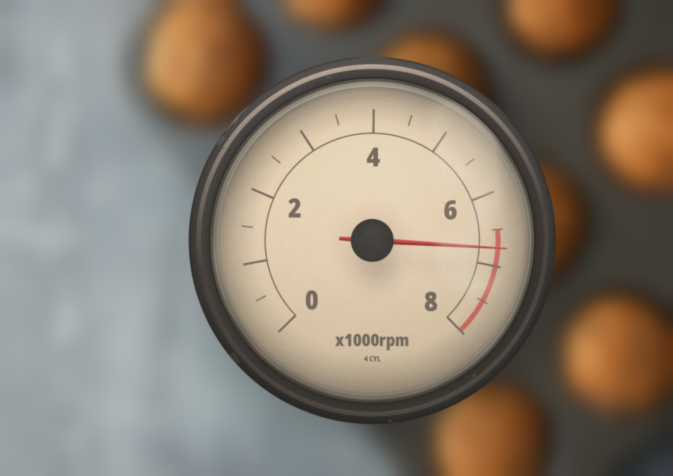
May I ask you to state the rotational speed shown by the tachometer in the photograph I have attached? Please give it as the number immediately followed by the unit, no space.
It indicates 6750rpm
